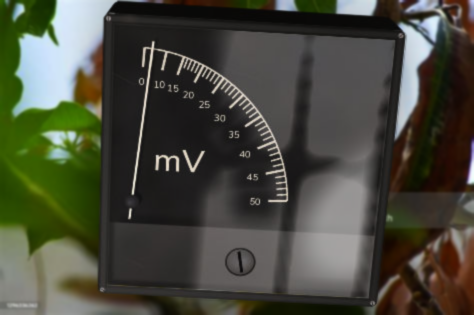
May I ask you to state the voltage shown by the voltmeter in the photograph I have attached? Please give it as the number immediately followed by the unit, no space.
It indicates 5mV
